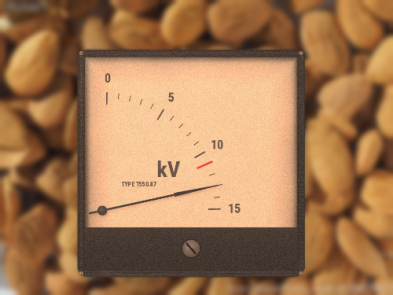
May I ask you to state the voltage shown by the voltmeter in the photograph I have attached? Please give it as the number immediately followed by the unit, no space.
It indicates 13kV
